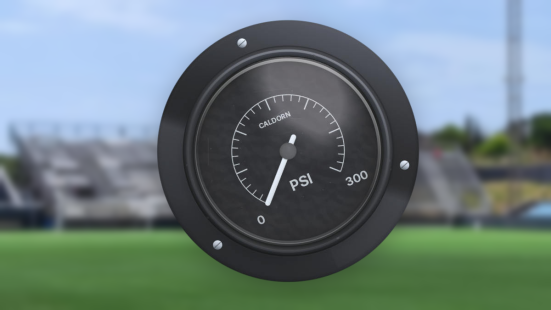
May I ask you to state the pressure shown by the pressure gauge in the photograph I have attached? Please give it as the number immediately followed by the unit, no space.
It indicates 0psi
